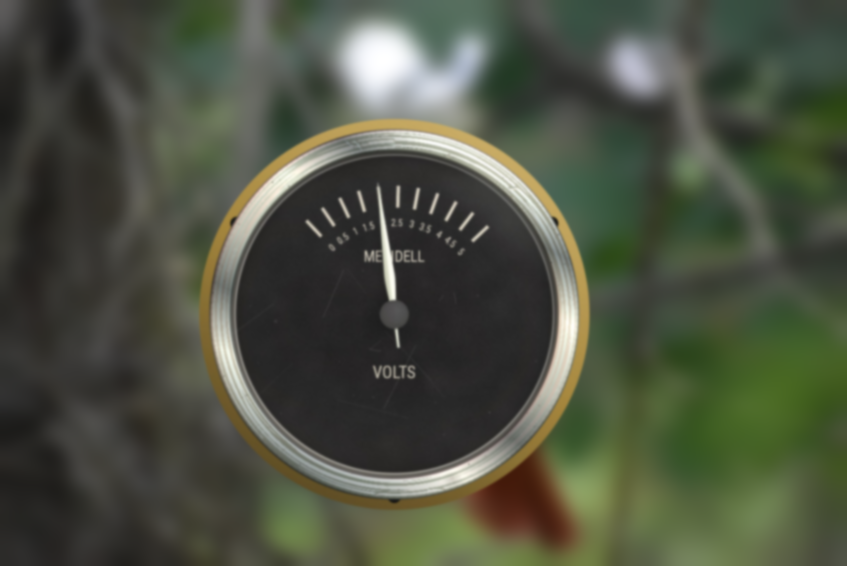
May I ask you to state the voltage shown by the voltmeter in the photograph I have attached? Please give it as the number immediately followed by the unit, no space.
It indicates 2V
